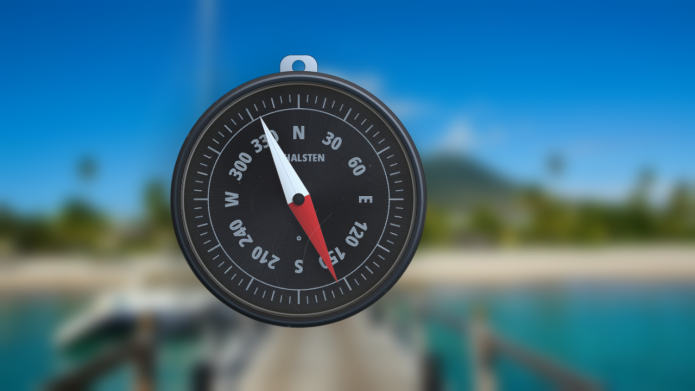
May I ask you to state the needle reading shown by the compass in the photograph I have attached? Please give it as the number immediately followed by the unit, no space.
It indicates 155°
